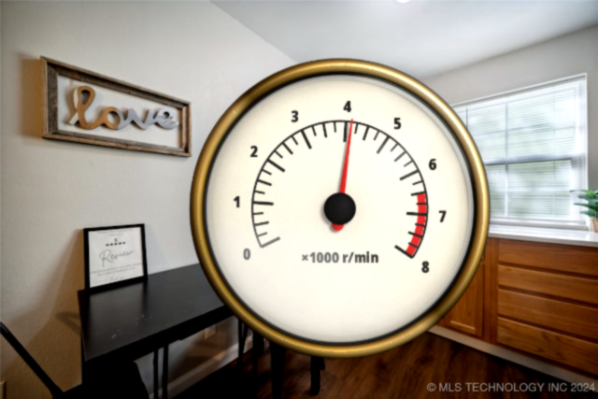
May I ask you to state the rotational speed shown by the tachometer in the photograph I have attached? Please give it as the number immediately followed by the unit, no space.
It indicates 4125rpm
